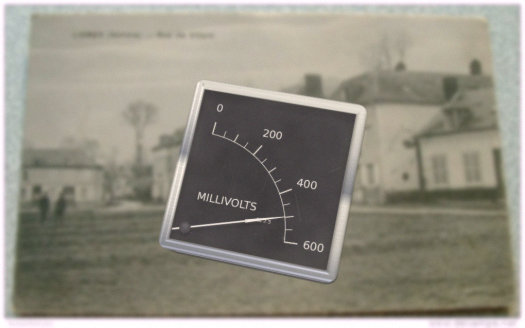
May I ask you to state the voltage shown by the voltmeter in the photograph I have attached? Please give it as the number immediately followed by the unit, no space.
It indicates 500mV
